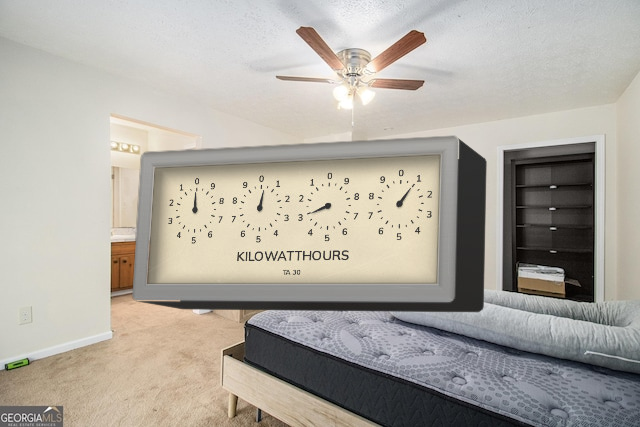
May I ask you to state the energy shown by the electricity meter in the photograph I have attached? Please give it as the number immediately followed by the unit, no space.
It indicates 31kWh
